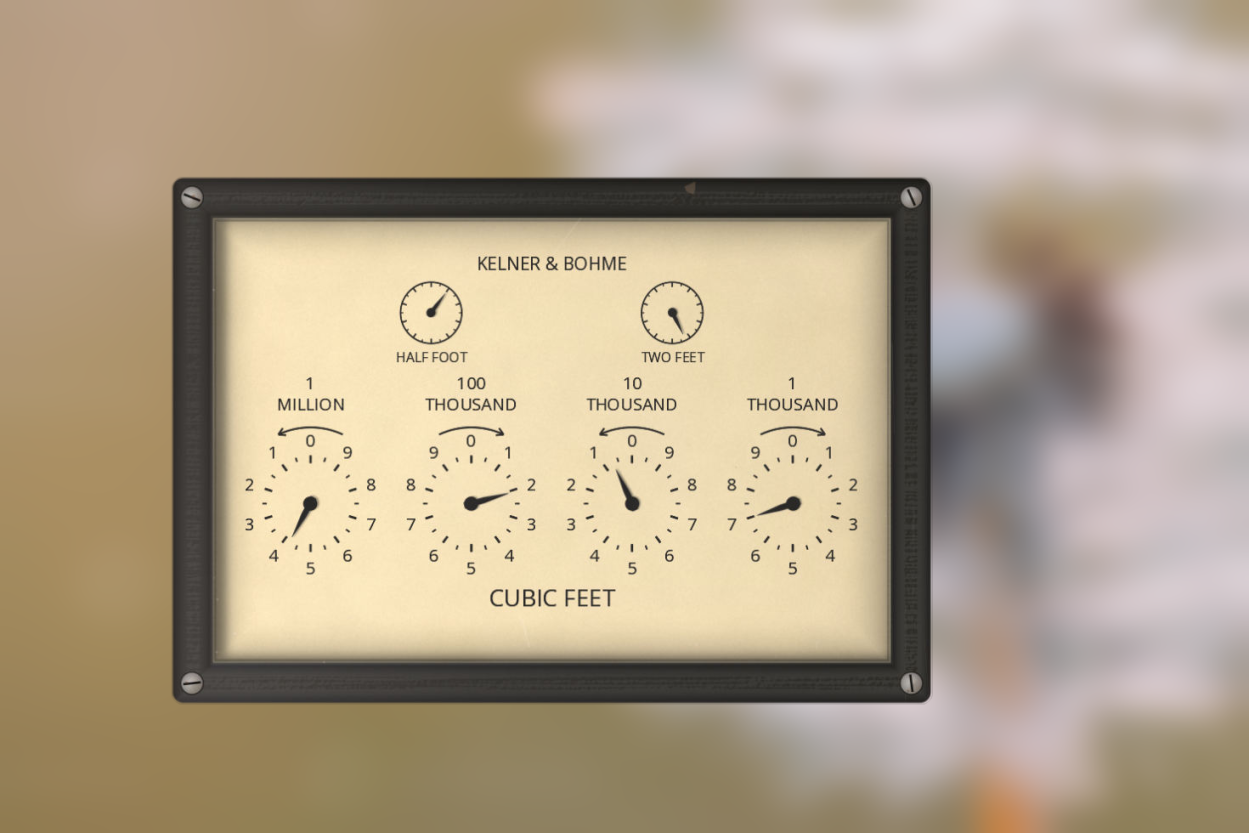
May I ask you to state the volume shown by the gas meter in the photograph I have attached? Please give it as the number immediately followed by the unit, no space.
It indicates 420700ft³
